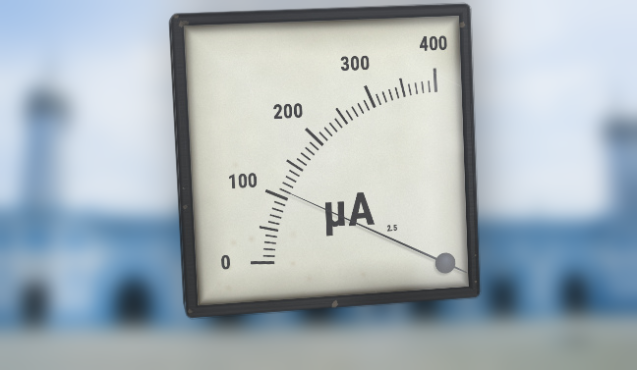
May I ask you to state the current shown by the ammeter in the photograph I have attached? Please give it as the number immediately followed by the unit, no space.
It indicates 110µA
